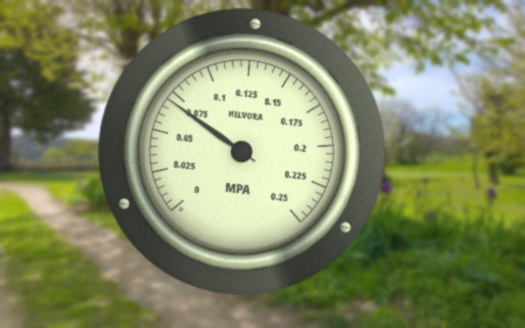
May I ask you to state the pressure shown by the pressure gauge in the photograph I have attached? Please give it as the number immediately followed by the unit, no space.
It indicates 0.07MPa
